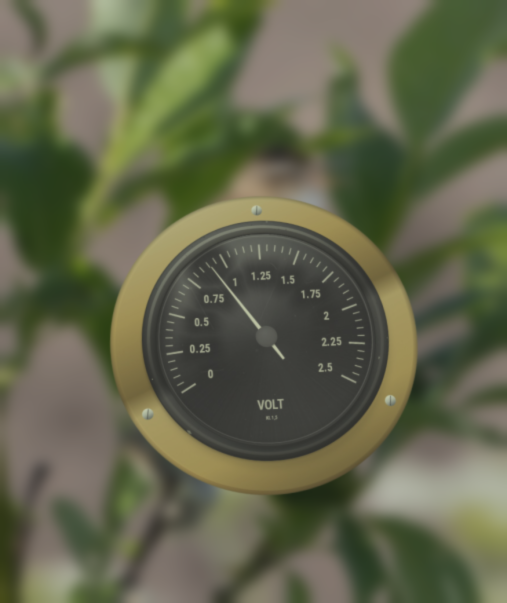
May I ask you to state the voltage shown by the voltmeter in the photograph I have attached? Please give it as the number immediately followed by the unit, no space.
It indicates 0.9V
